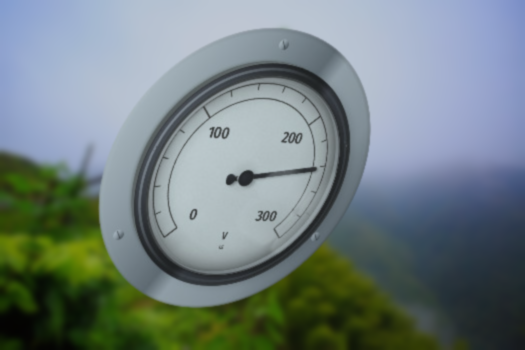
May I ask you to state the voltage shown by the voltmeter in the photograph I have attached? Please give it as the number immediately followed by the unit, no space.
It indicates 240V
